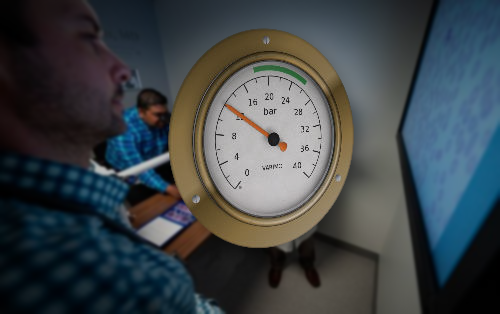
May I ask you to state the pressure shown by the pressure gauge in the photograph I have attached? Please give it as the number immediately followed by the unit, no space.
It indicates 12bar
